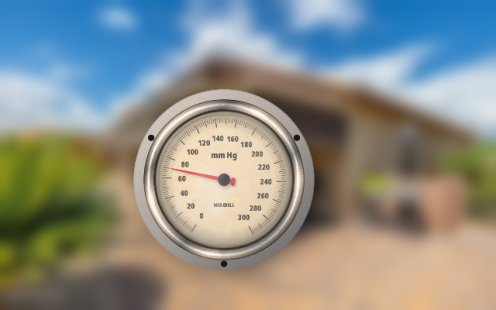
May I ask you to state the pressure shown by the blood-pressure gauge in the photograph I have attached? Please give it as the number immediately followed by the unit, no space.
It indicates 70mmHg
